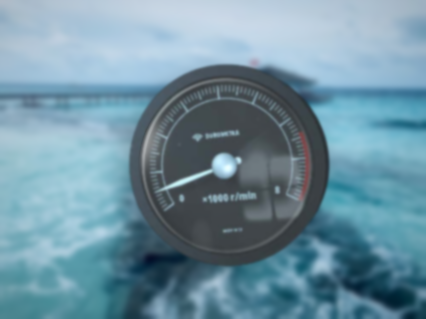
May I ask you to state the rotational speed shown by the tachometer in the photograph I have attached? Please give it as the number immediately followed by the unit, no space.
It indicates 500rpm
